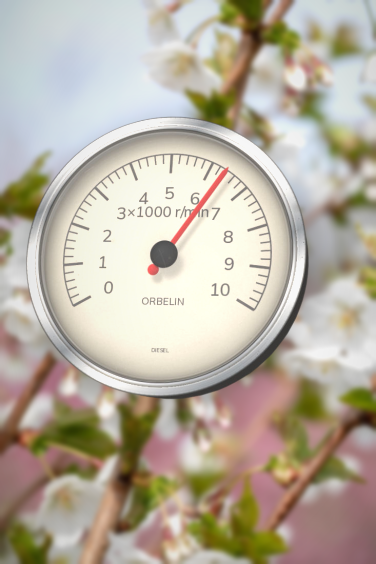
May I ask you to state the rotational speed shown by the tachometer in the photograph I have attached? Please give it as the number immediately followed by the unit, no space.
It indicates 6400rpm
